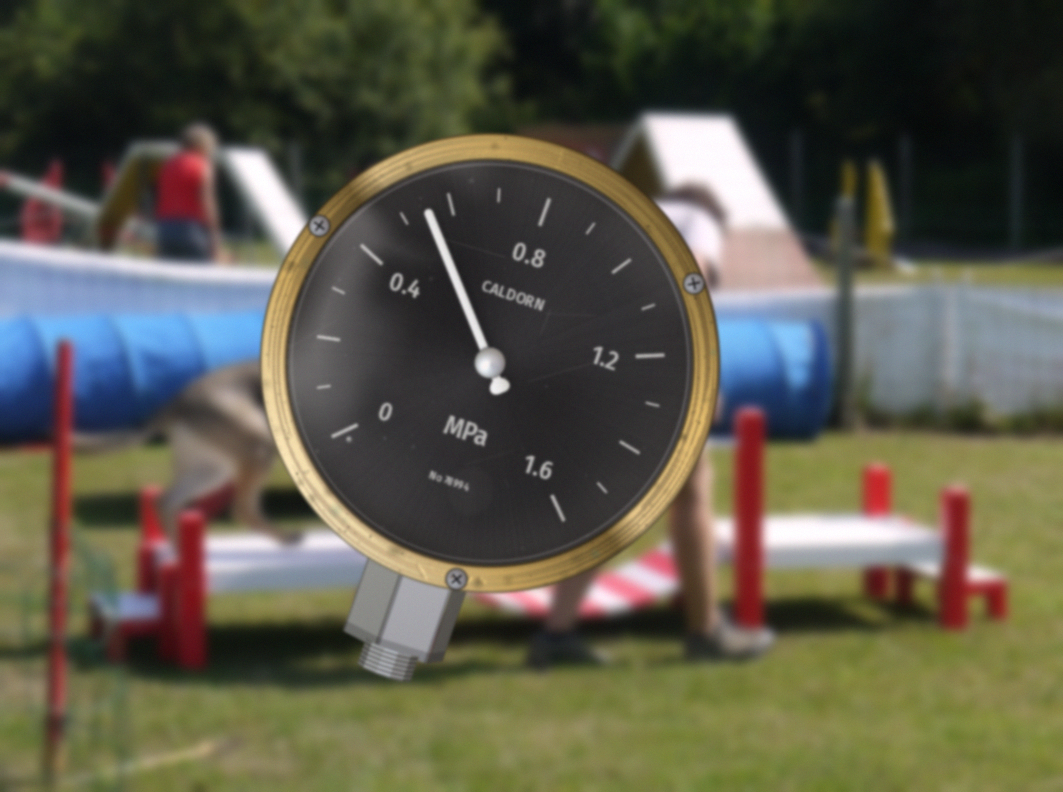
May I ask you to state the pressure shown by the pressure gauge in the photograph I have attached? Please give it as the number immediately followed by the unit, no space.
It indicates 0.55MPa
